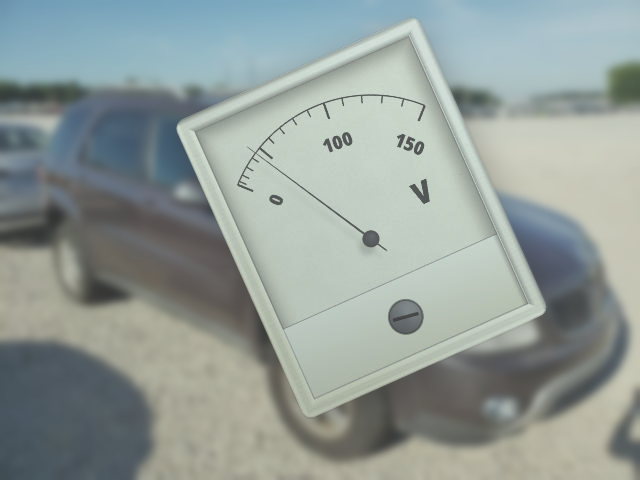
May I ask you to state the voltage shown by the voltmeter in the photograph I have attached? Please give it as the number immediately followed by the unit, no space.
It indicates 45V
